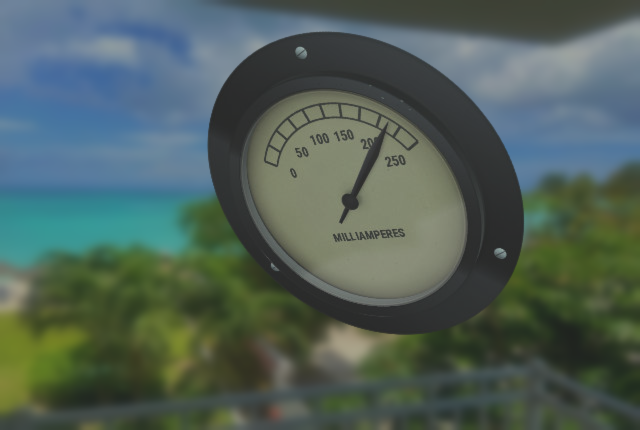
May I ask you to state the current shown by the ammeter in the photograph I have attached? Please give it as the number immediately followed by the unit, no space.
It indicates 212.5mA
